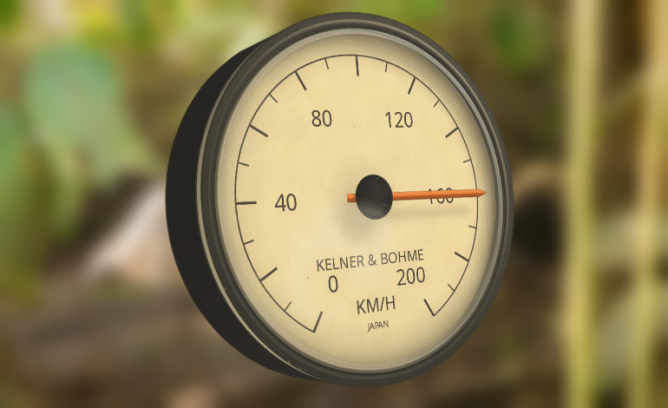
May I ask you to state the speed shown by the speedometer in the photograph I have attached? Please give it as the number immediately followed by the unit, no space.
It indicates 160km/h
